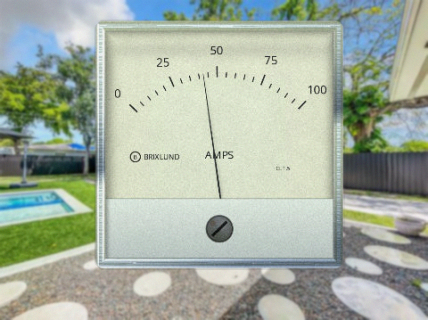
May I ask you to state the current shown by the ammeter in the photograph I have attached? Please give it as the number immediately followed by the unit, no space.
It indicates 42.5A
